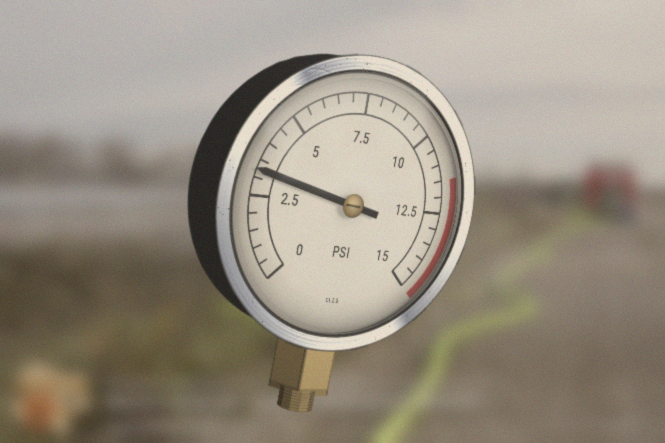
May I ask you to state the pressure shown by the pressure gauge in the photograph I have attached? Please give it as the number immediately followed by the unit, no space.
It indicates 3.25psi
